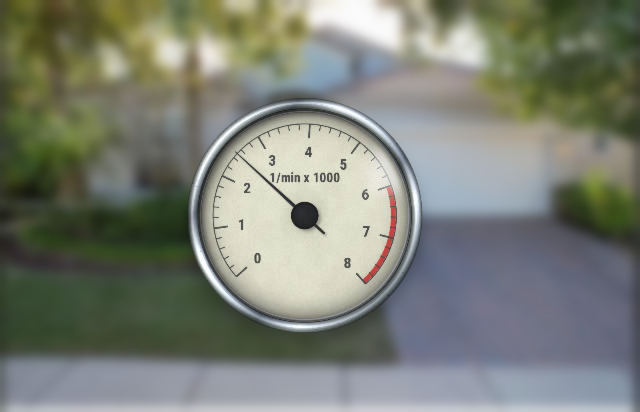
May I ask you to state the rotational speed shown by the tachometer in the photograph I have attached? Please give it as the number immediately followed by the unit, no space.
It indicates 2500rpm
